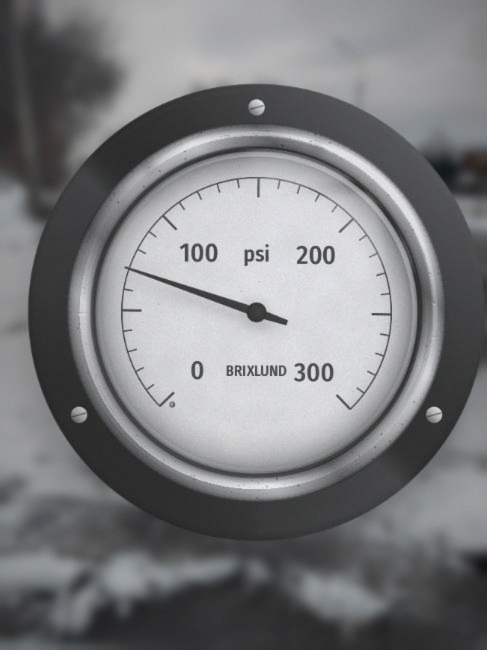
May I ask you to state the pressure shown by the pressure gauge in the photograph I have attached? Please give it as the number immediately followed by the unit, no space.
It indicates 70psi
